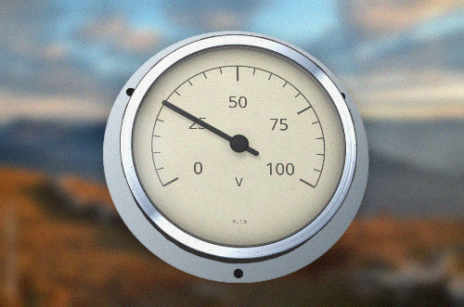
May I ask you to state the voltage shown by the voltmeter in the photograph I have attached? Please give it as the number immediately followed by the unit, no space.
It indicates 25V
